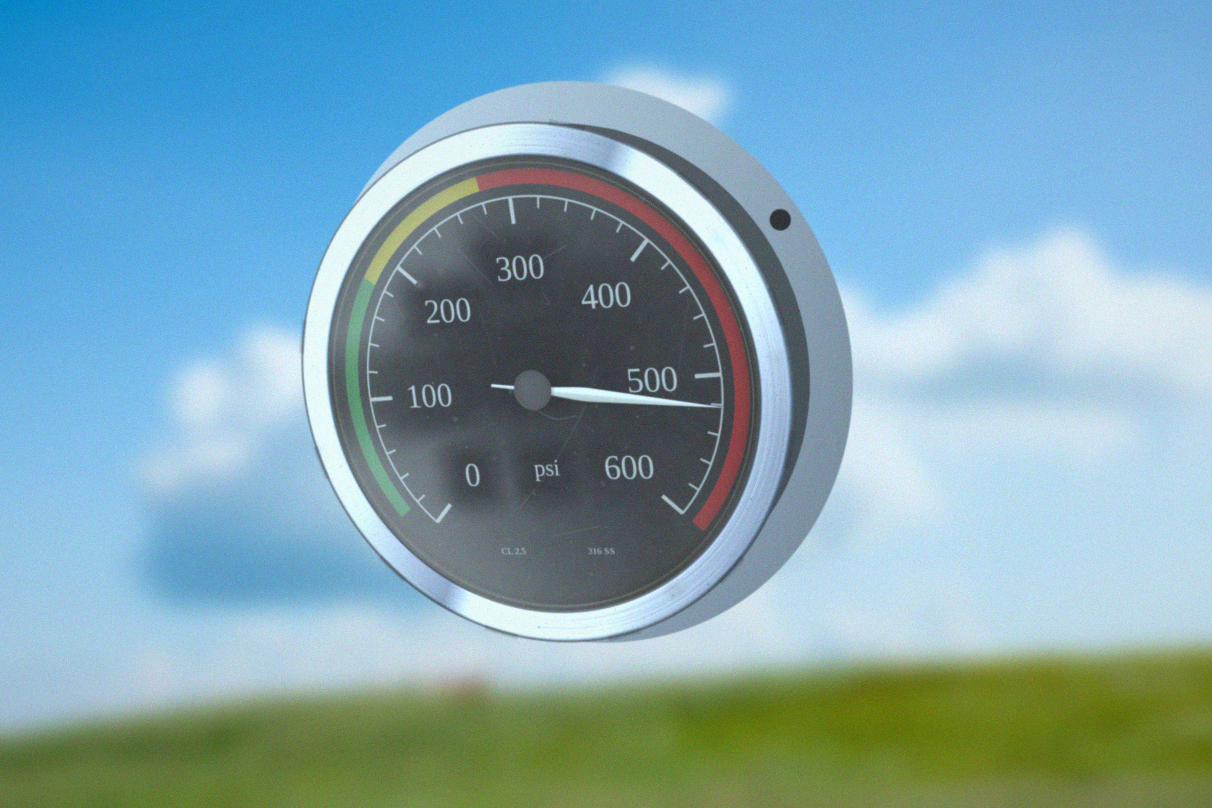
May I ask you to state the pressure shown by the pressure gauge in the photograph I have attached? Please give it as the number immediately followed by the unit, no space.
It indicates 520psi
